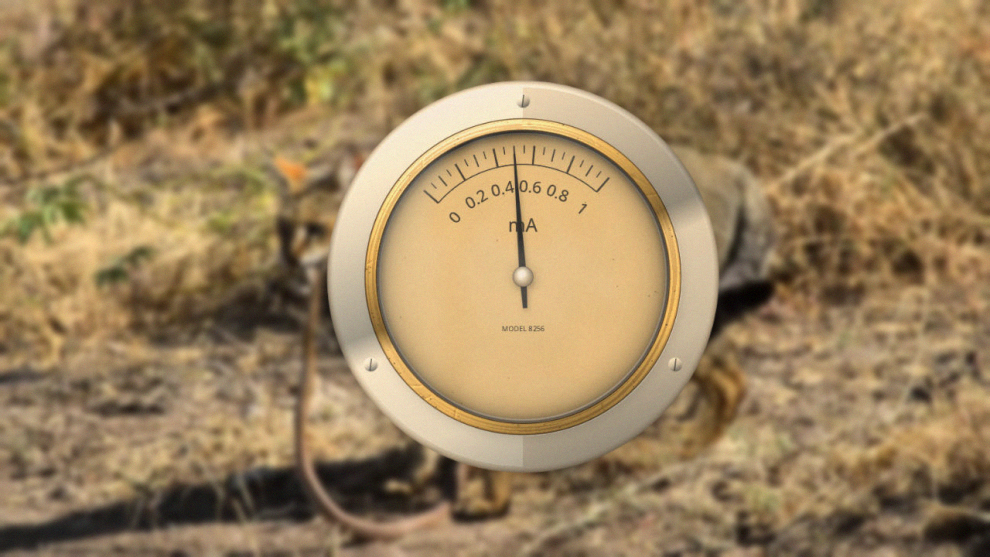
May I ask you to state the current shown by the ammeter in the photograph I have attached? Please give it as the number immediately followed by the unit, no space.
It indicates 0.5mA
